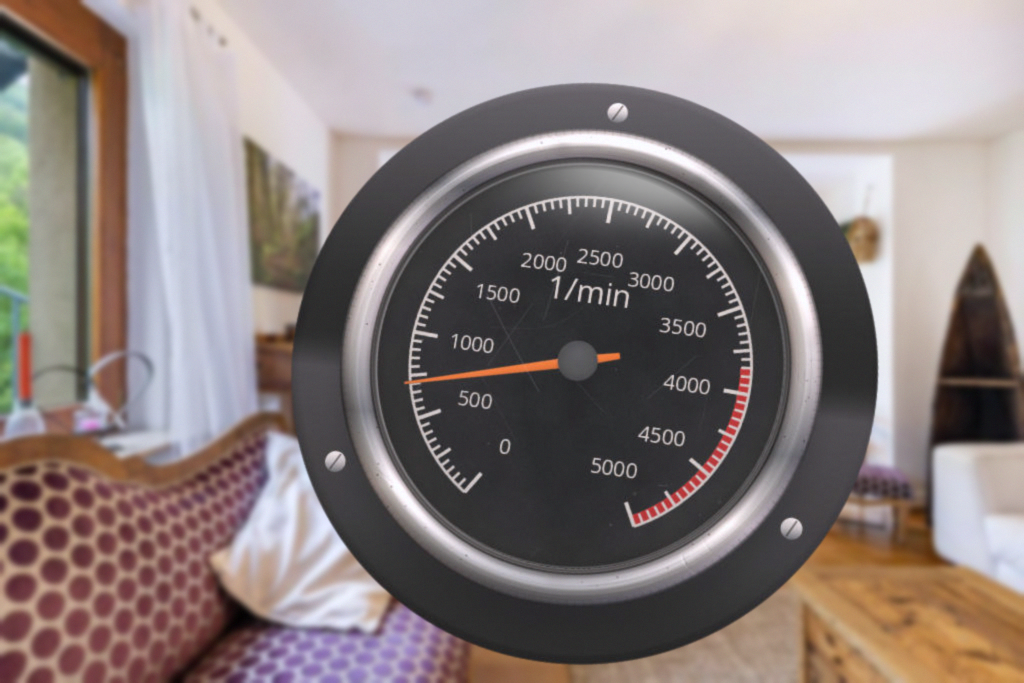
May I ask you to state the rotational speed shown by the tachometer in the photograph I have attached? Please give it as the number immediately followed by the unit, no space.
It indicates 700rpm
